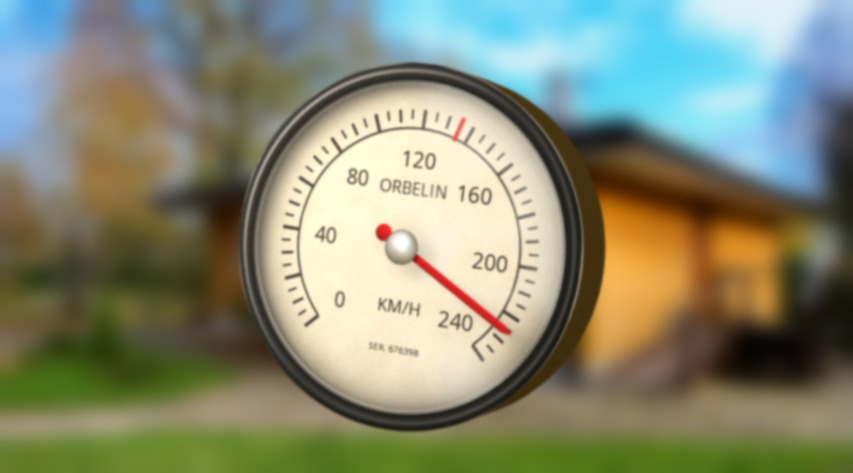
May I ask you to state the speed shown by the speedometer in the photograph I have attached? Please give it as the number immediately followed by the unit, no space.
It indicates 225km/h
